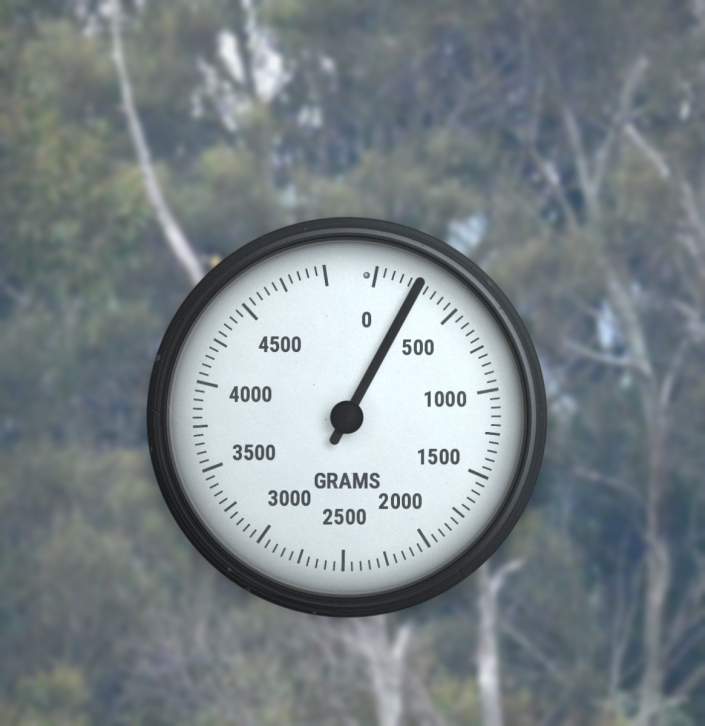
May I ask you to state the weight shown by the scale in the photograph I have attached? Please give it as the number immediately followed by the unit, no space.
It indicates 250g
